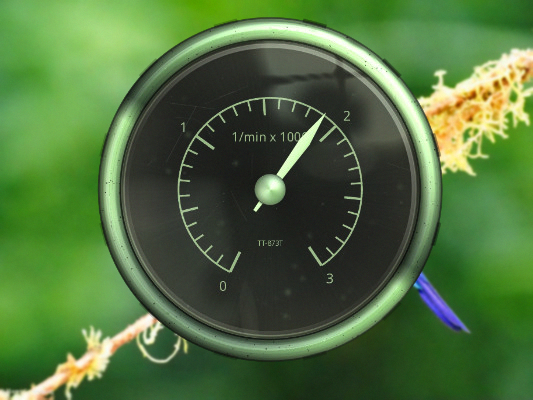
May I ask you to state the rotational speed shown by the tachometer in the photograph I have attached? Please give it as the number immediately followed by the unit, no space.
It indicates 1900rpm
